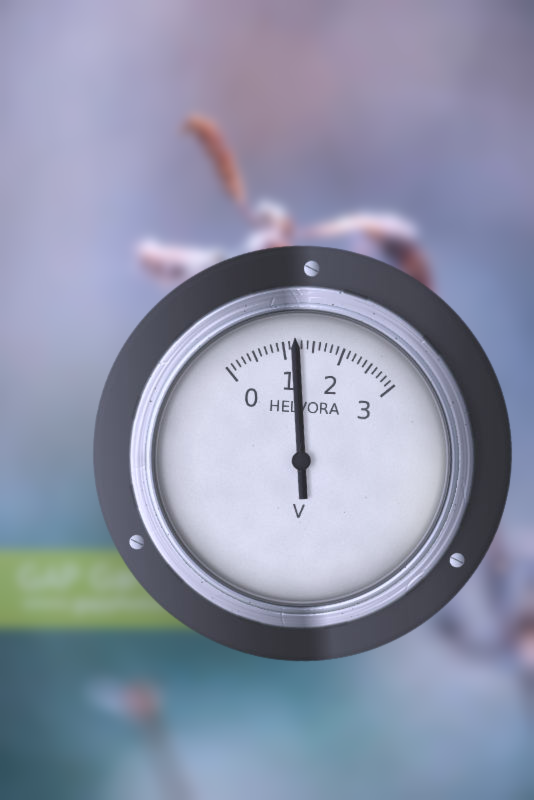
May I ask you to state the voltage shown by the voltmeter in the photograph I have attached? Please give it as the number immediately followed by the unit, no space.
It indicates 1.2V
